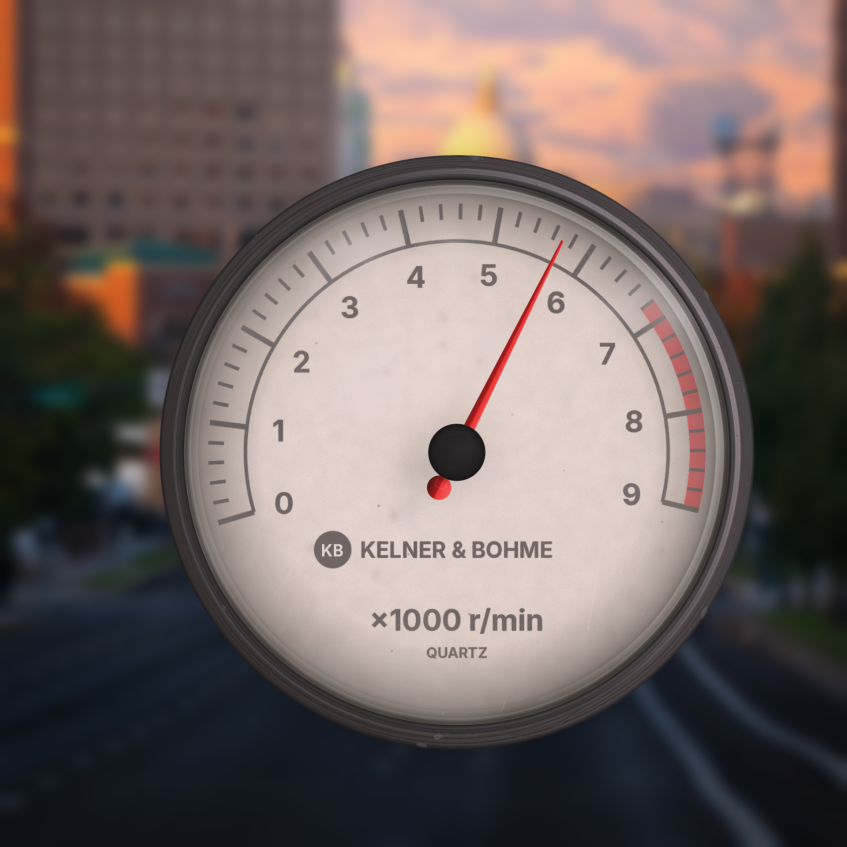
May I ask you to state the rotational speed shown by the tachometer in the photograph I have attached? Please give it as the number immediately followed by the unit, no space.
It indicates 5700rpm
